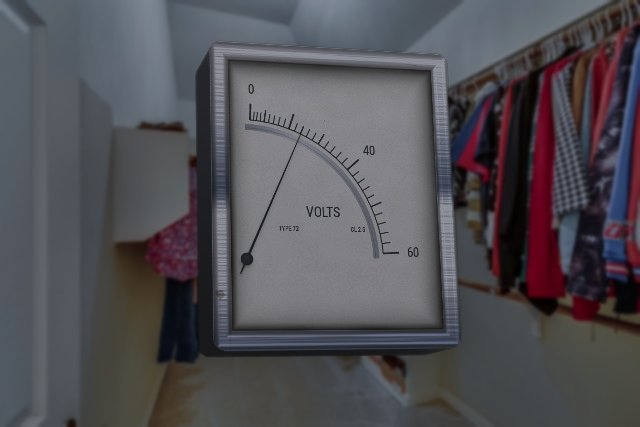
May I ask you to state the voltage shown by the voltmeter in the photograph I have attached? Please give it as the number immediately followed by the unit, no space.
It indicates 24V
